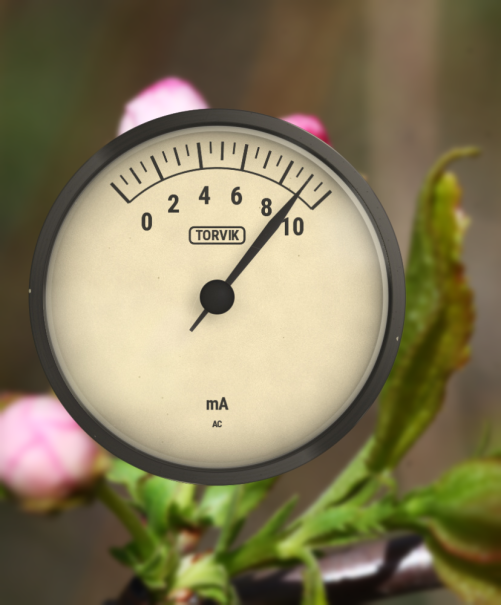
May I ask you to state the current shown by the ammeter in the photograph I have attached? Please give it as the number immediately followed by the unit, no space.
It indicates 9mA
